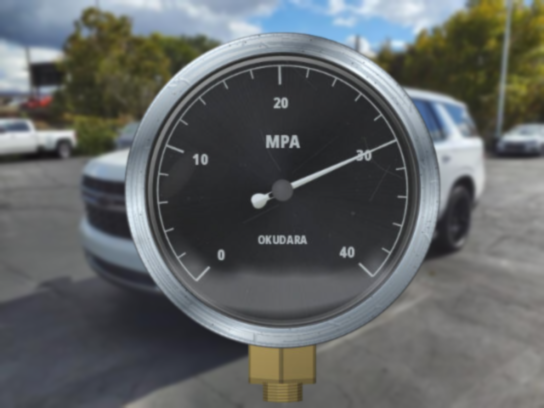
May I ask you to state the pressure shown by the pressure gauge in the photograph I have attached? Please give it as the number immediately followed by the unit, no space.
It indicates 30MPa
